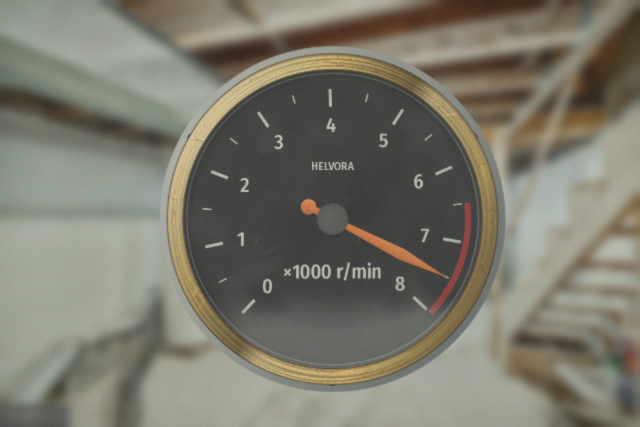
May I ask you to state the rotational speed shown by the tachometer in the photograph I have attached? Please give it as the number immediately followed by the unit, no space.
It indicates 7500rpm
